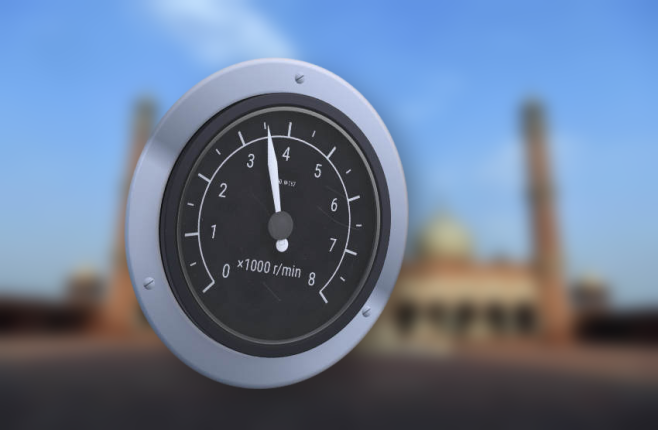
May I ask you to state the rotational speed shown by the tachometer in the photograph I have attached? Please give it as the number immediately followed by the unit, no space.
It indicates 3500rpm
